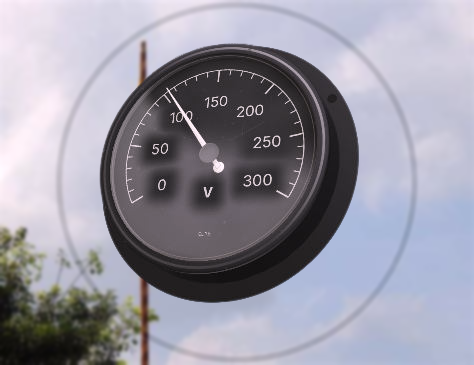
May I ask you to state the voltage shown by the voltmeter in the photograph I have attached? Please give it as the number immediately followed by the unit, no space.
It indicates 105V
